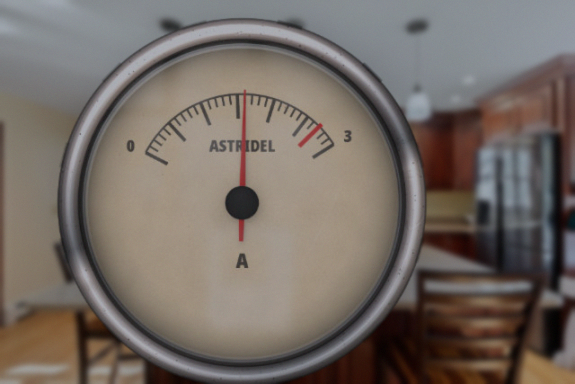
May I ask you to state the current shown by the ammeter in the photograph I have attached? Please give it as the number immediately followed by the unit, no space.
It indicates 1.6A
